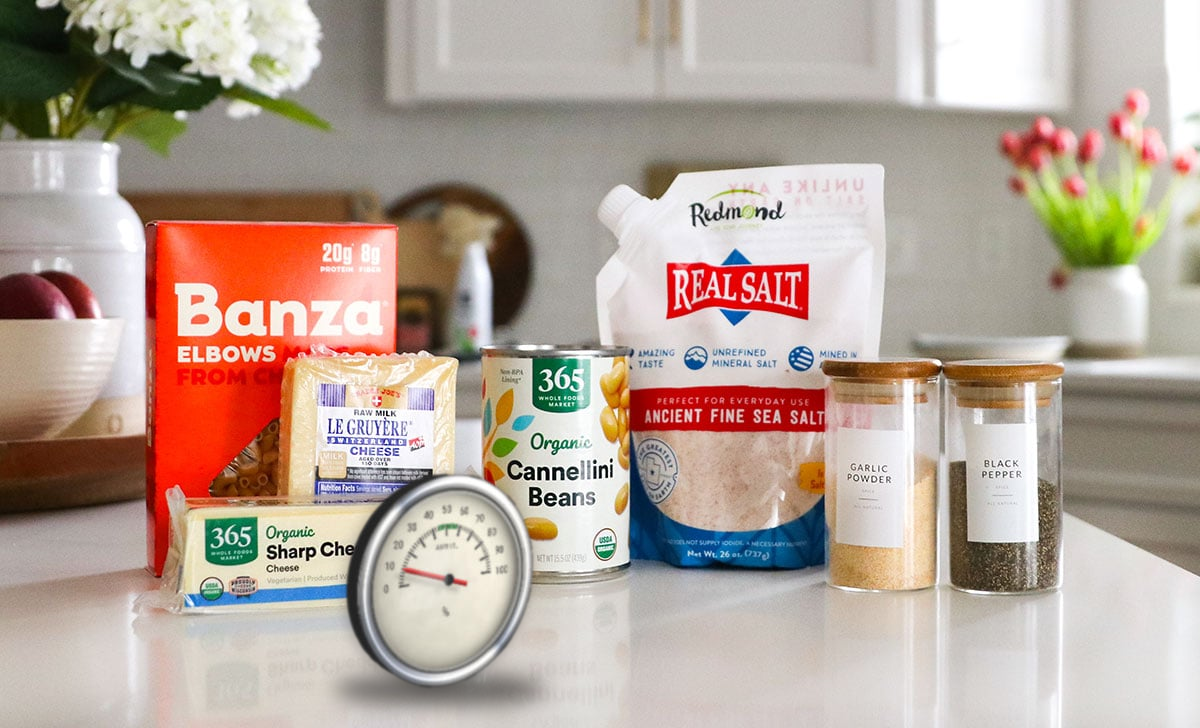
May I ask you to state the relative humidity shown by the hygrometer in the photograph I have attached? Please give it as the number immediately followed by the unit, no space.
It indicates 10%
